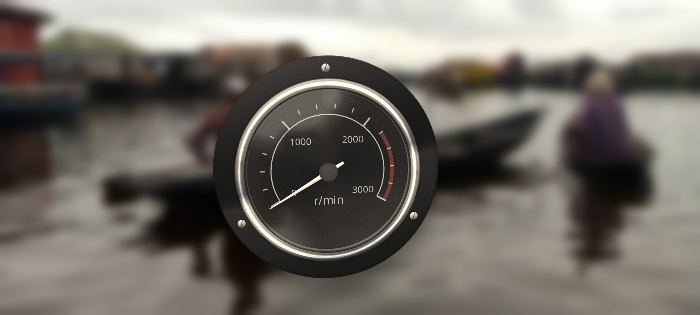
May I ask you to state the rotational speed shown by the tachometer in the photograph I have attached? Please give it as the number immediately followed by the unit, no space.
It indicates 0rpm
